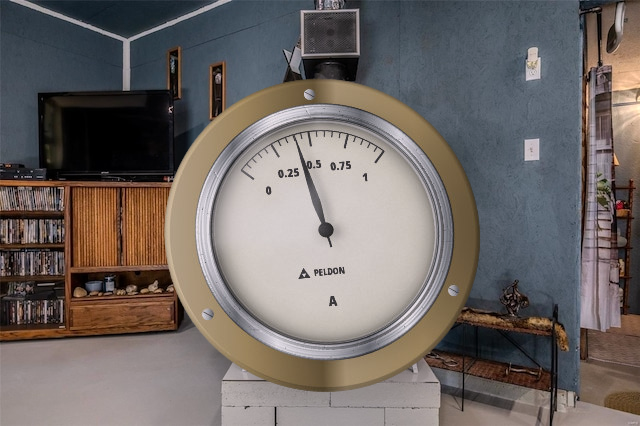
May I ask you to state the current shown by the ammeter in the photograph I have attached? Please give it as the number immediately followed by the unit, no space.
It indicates 0.4A
